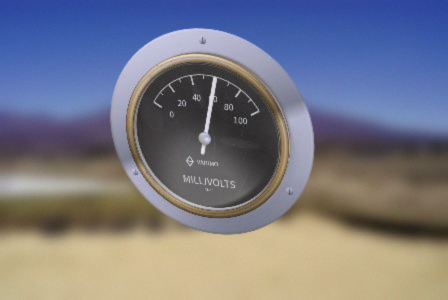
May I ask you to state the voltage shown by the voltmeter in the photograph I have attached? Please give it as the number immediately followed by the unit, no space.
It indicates 60mV
